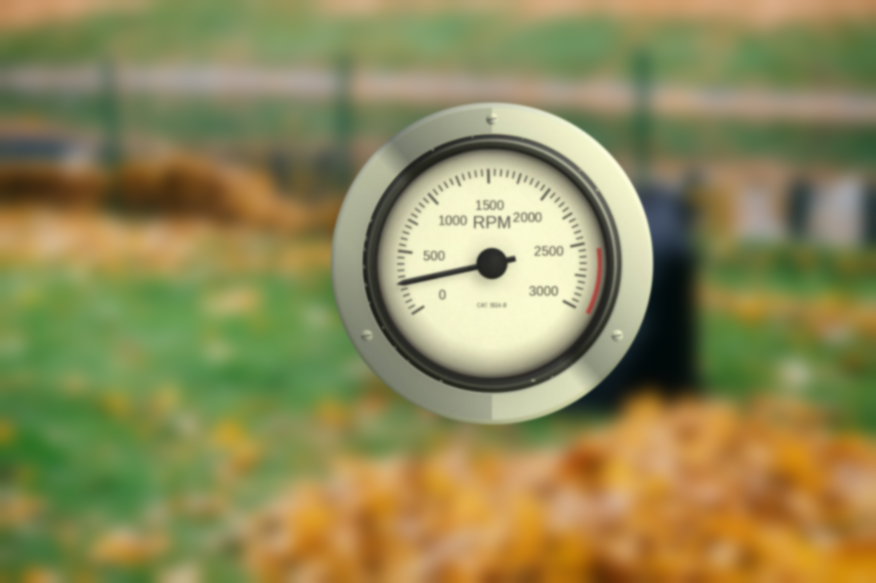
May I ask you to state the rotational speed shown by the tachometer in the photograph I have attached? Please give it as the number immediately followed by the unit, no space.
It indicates 250rpm
